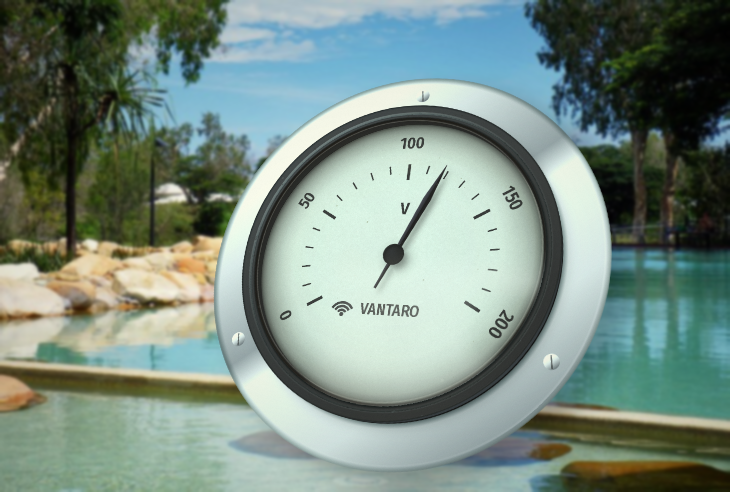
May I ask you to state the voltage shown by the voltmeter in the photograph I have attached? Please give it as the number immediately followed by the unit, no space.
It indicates 120V
